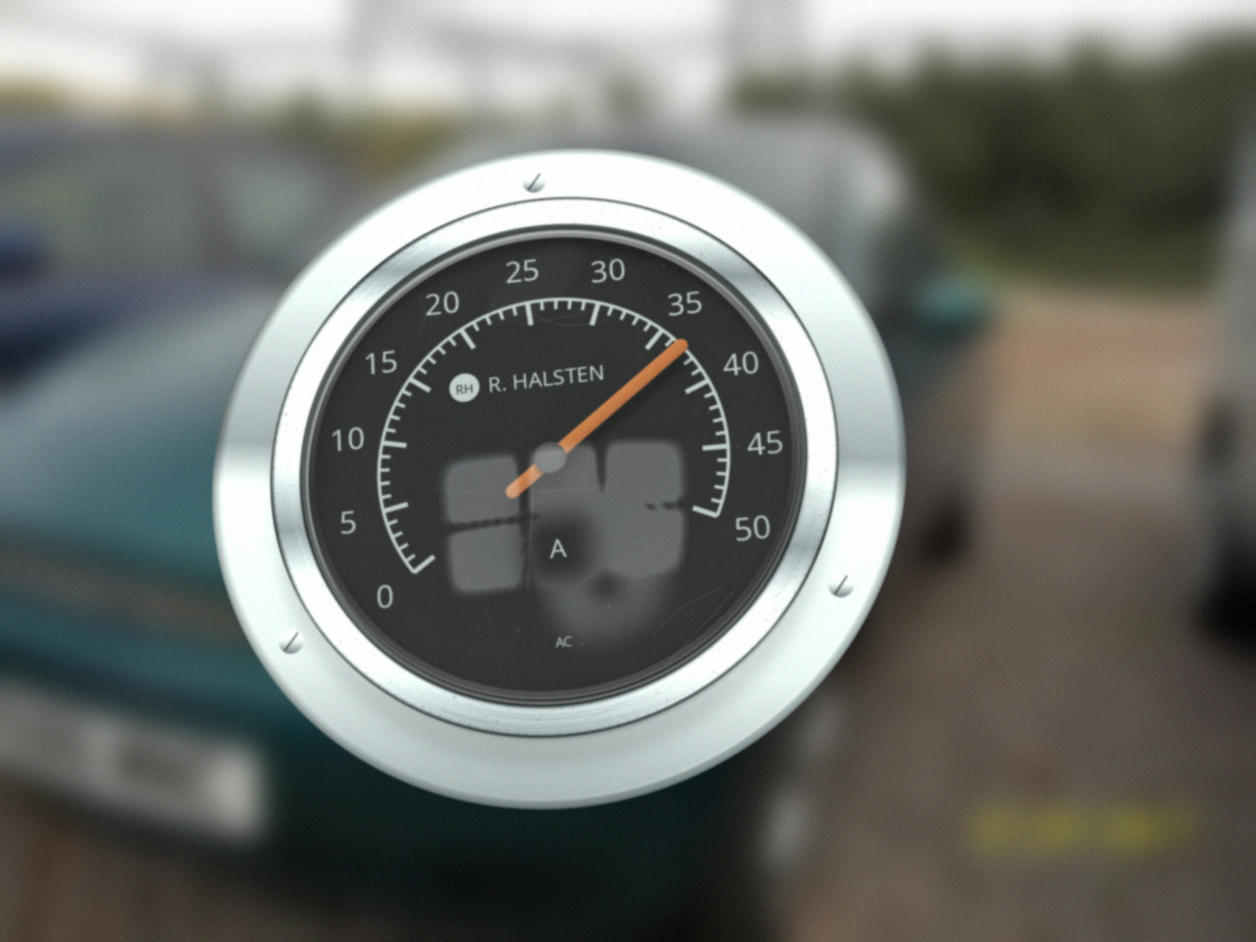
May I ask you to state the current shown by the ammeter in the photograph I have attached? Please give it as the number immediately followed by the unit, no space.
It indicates 37A
